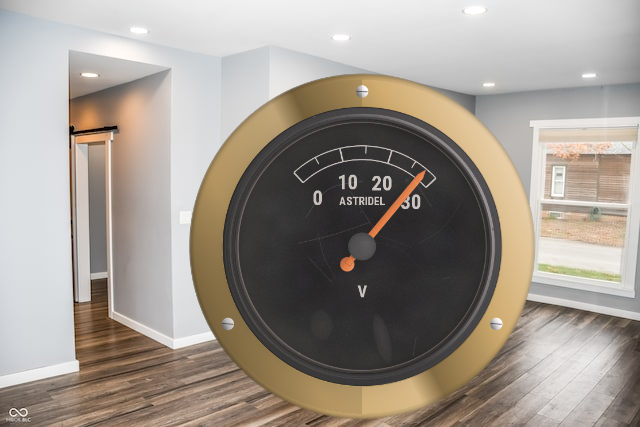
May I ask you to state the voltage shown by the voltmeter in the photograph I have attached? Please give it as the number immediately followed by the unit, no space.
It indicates 27.5V
